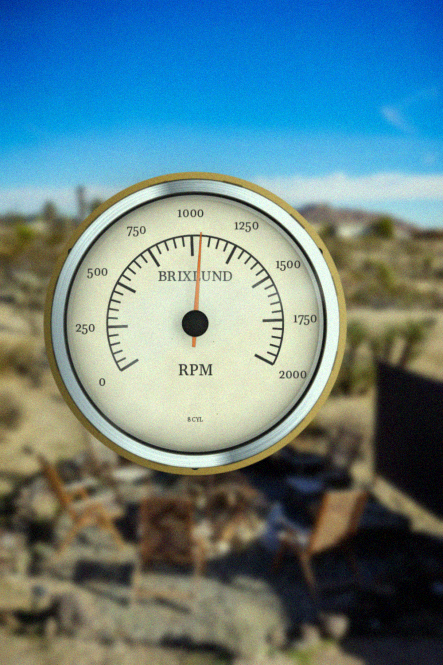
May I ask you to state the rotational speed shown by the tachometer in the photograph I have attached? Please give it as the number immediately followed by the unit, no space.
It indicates 1050rpm
